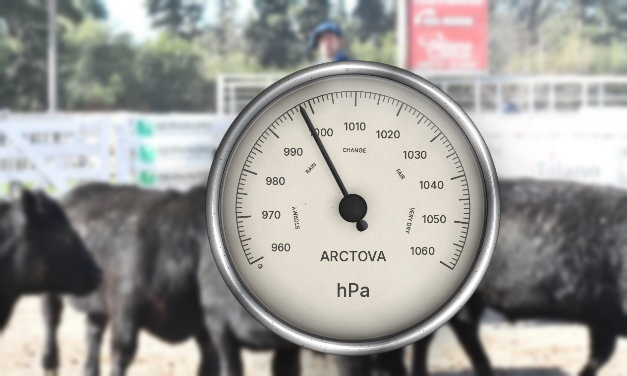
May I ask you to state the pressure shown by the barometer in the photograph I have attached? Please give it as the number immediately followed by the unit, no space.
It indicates 998hPa
